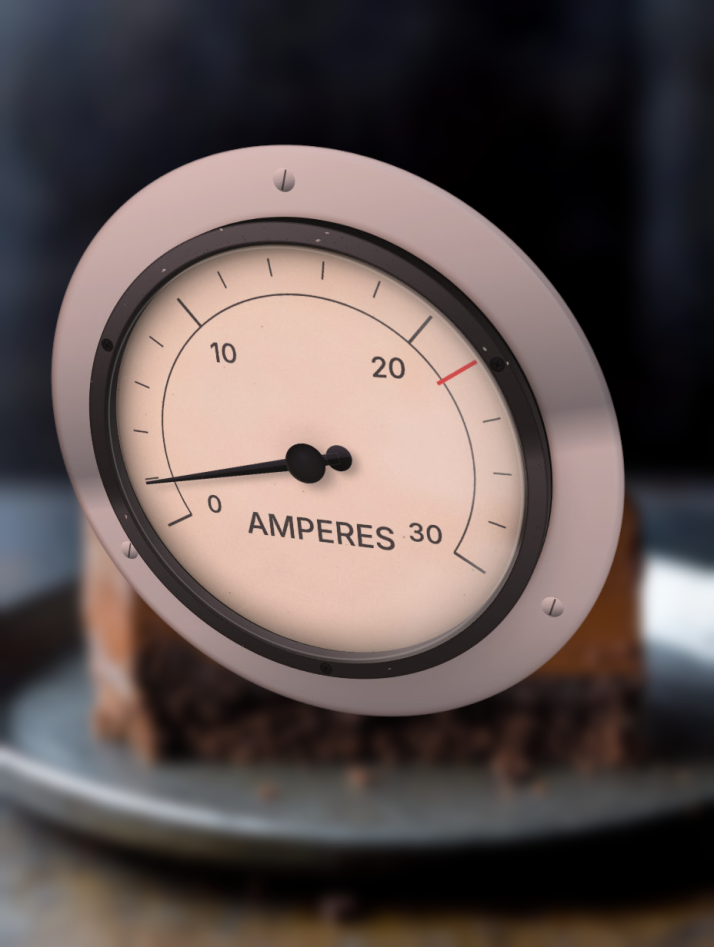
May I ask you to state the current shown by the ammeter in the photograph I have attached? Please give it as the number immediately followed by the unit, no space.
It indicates 2A
